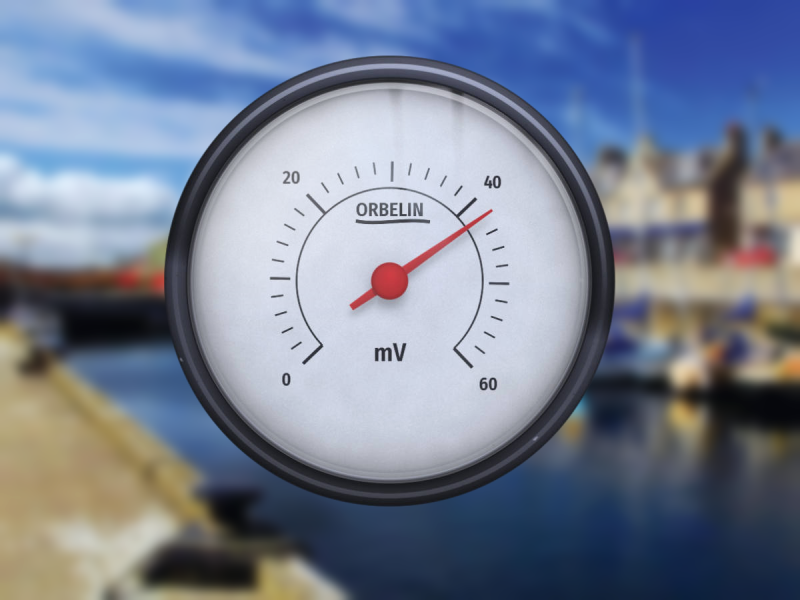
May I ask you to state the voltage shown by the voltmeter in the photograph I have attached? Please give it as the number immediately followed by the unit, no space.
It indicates 42mV
